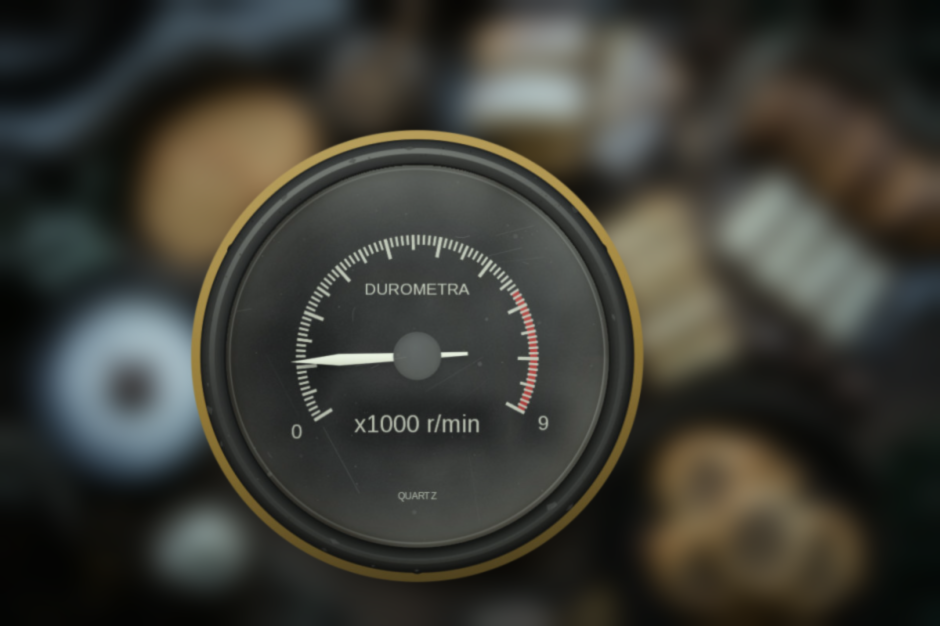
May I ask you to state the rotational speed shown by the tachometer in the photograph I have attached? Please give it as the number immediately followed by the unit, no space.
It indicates 1100rpm
